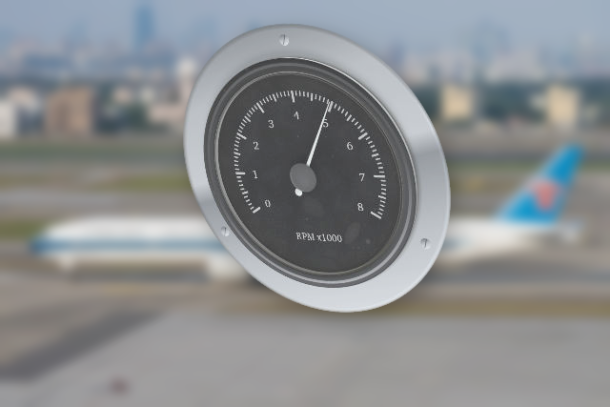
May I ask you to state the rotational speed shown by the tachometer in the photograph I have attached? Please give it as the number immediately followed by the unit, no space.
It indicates 5000rpm
